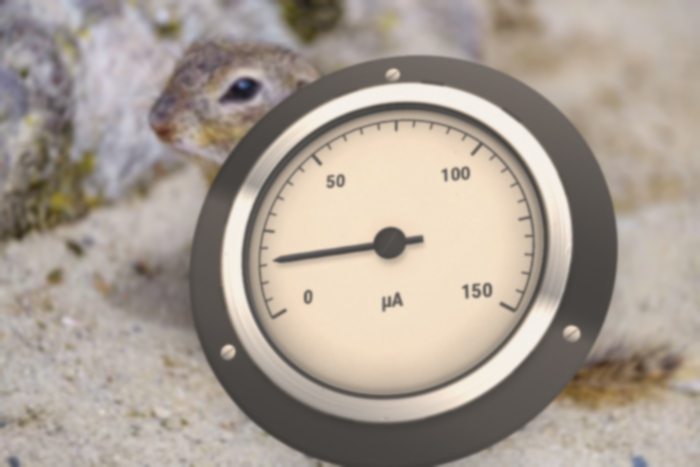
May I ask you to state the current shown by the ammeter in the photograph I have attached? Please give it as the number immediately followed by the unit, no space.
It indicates 15µA
